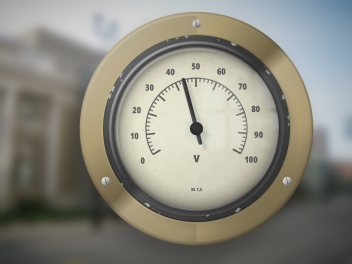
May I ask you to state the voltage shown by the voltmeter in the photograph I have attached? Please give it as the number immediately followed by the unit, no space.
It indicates 44V
